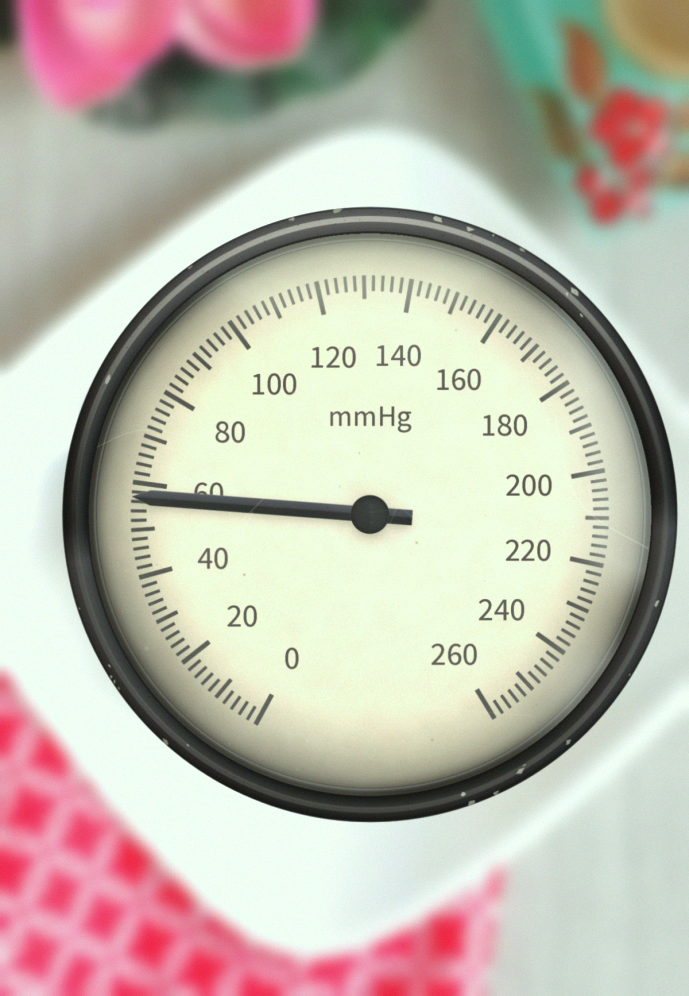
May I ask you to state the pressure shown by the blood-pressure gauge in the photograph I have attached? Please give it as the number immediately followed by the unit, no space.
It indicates 57mmHg
